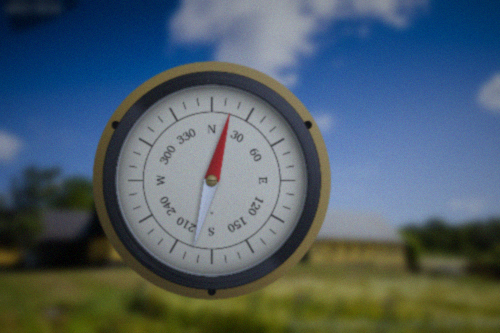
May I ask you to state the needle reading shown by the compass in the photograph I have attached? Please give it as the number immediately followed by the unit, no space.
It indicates 15°
